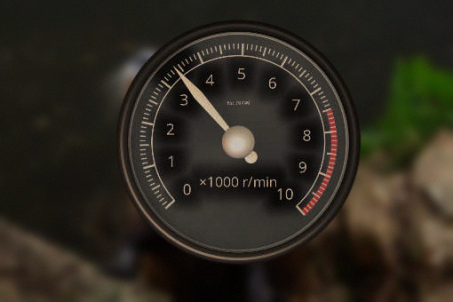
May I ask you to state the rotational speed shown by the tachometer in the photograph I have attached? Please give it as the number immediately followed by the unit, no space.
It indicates 3400rpm
